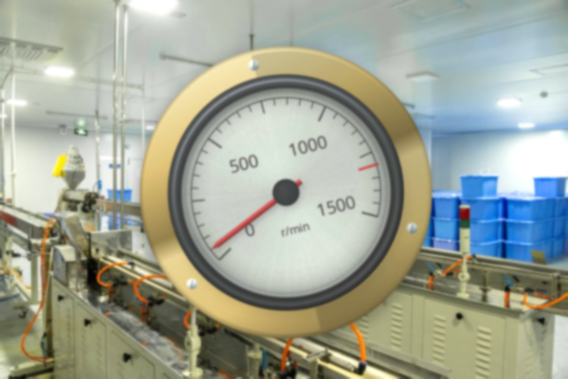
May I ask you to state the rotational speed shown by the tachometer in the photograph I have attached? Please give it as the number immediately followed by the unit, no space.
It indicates 50rpm
